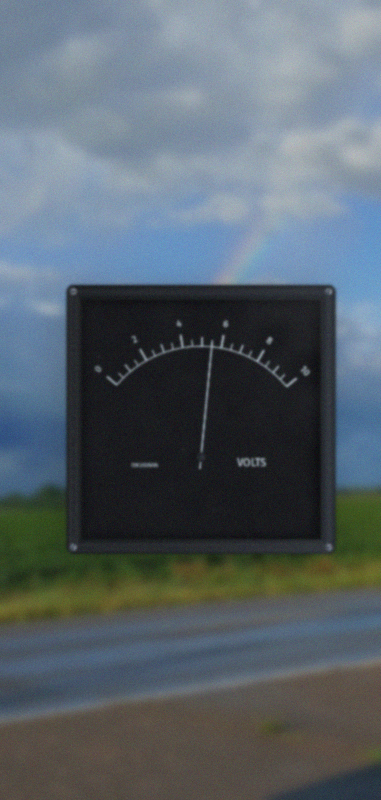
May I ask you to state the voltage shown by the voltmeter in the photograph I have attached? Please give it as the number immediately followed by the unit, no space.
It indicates 5.5V
